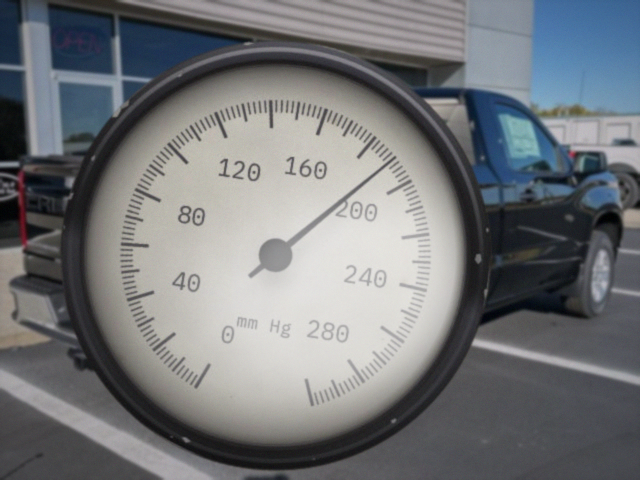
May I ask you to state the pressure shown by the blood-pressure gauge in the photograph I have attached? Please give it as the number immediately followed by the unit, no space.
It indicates 190mmHg
